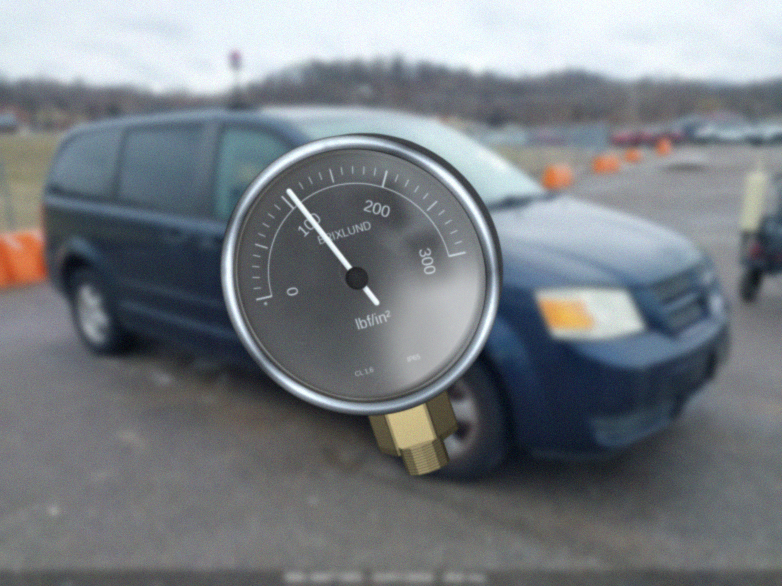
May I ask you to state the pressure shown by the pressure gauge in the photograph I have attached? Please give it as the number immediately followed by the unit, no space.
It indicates 110psi
